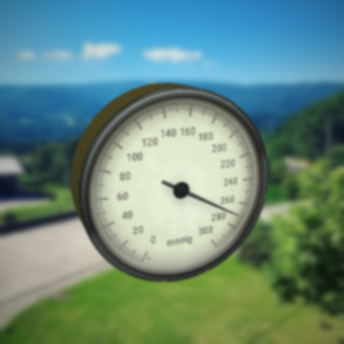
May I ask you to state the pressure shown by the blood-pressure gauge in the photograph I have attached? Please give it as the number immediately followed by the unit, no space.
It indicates 270mmHg
